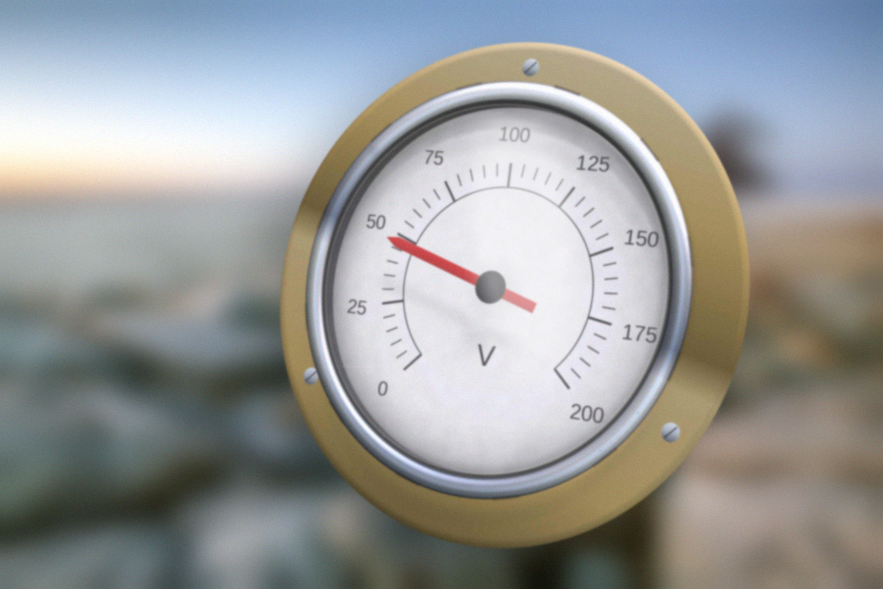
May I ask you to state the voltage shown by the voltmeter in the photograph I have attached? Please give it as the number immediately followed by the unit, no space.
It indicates 47.5V
